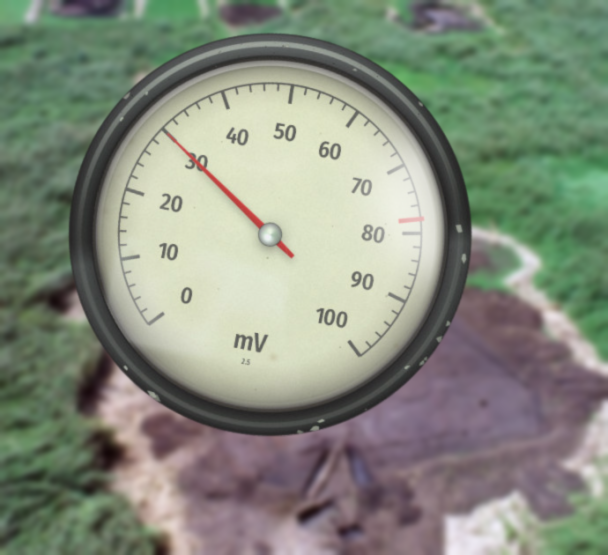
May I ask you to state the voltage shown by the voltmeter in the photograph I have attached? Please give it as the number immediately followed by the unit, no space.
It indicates 30mV
